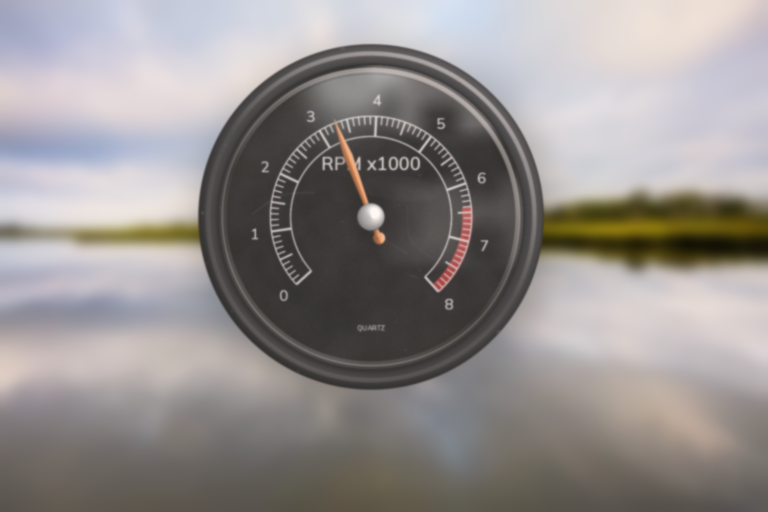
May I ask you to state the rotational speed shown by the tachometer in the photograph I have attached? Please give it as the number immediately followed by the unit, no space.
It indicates 3300rpm
